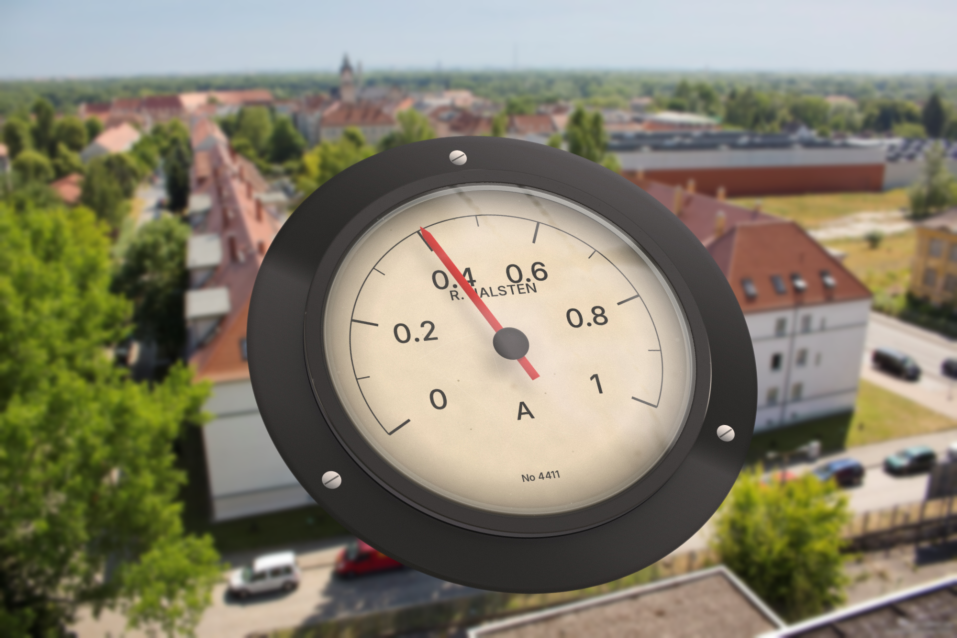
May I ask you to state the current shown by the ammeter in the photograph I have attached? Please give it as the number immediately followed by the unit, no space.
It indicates 0.4A
